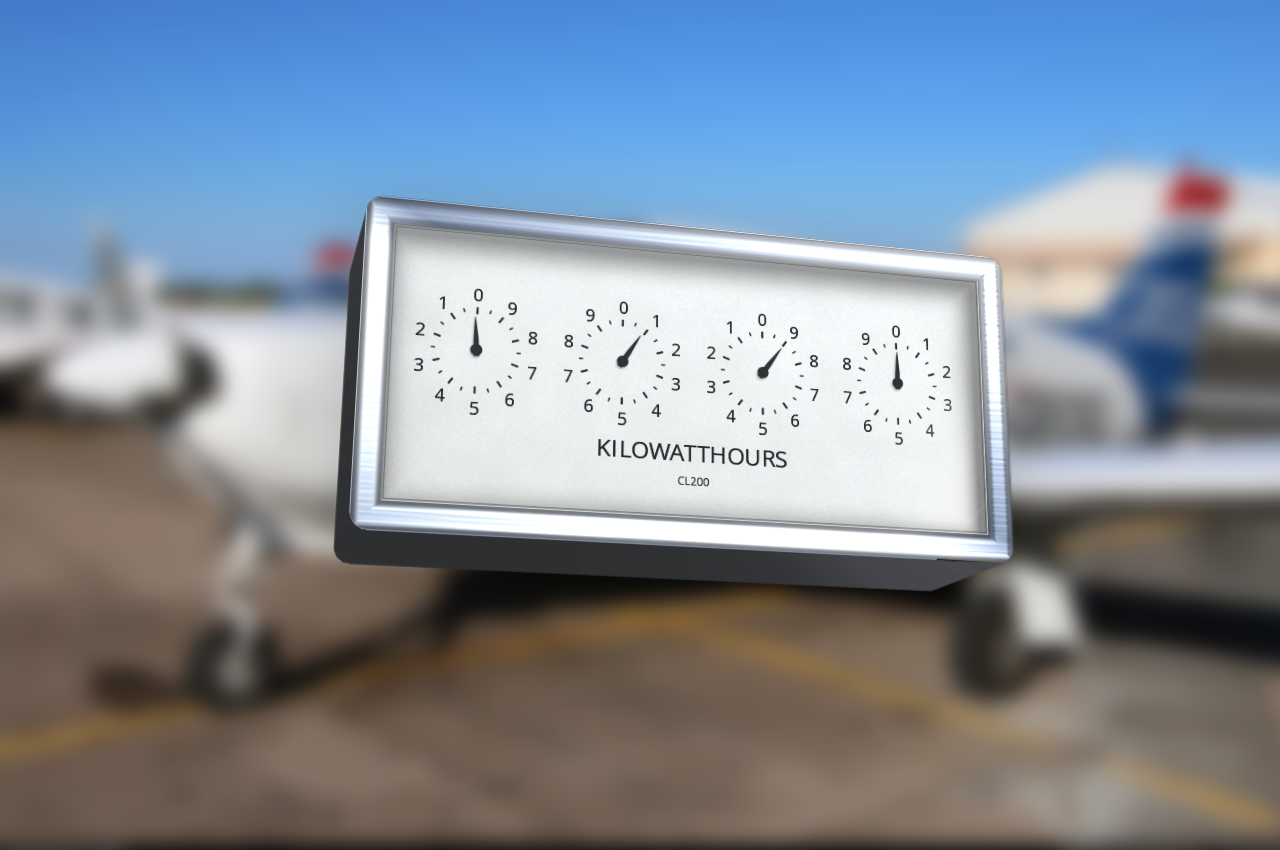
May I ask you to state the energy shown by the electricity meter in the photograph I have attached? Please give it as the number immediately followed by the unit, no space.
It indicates 90kWh
